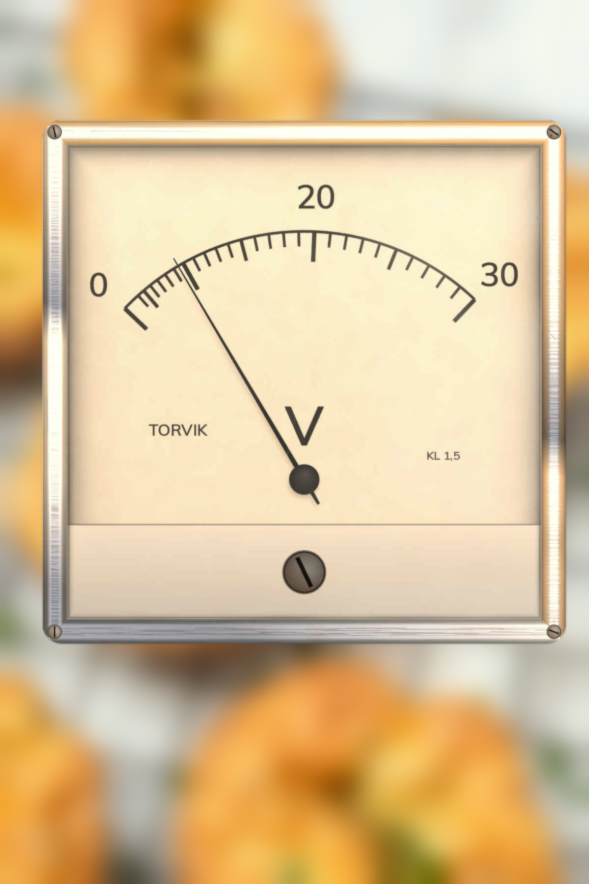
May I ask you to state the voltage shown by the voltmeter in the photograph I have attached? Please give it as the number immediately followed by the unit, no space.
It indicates 9.5V
